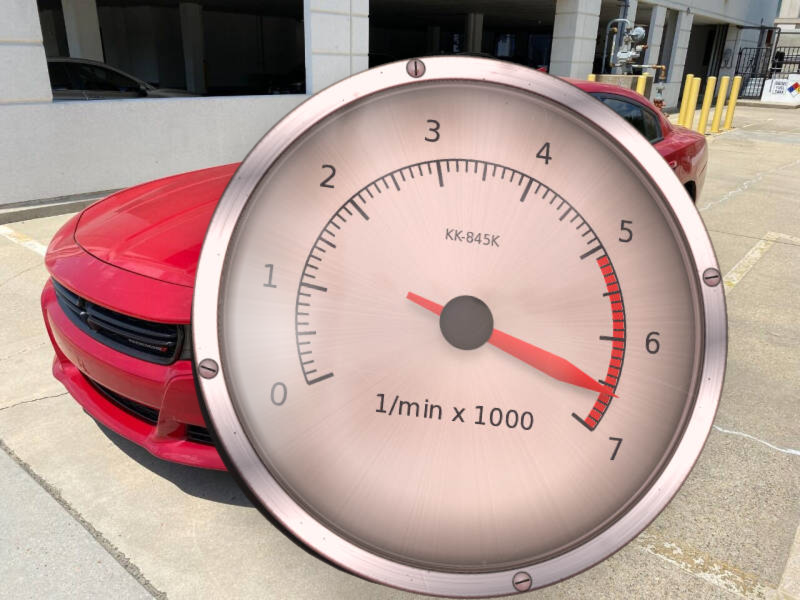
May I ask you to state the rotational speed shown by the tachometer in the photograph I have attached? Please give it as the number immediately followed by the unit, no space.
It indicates 6600rpm
